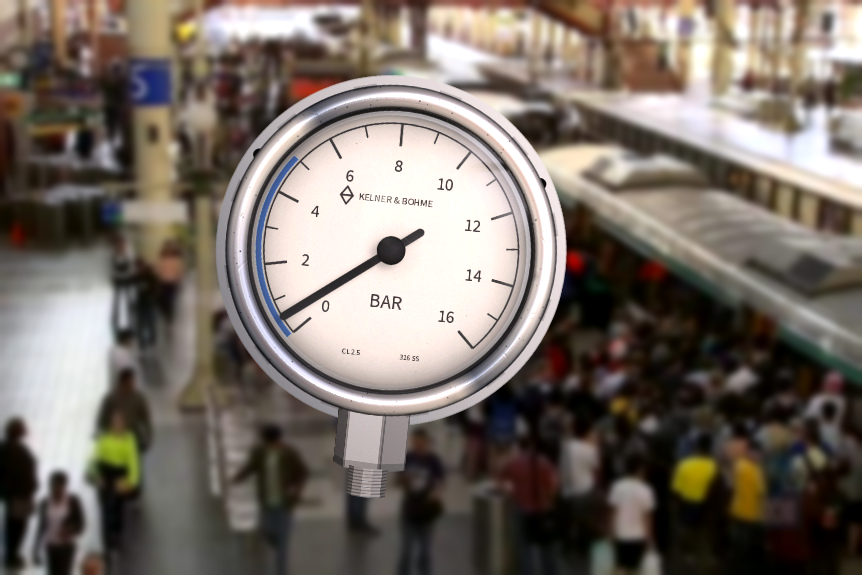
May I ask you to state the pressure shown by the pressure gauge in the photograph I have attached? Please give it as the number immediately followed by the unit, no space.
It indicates 0.5bar
